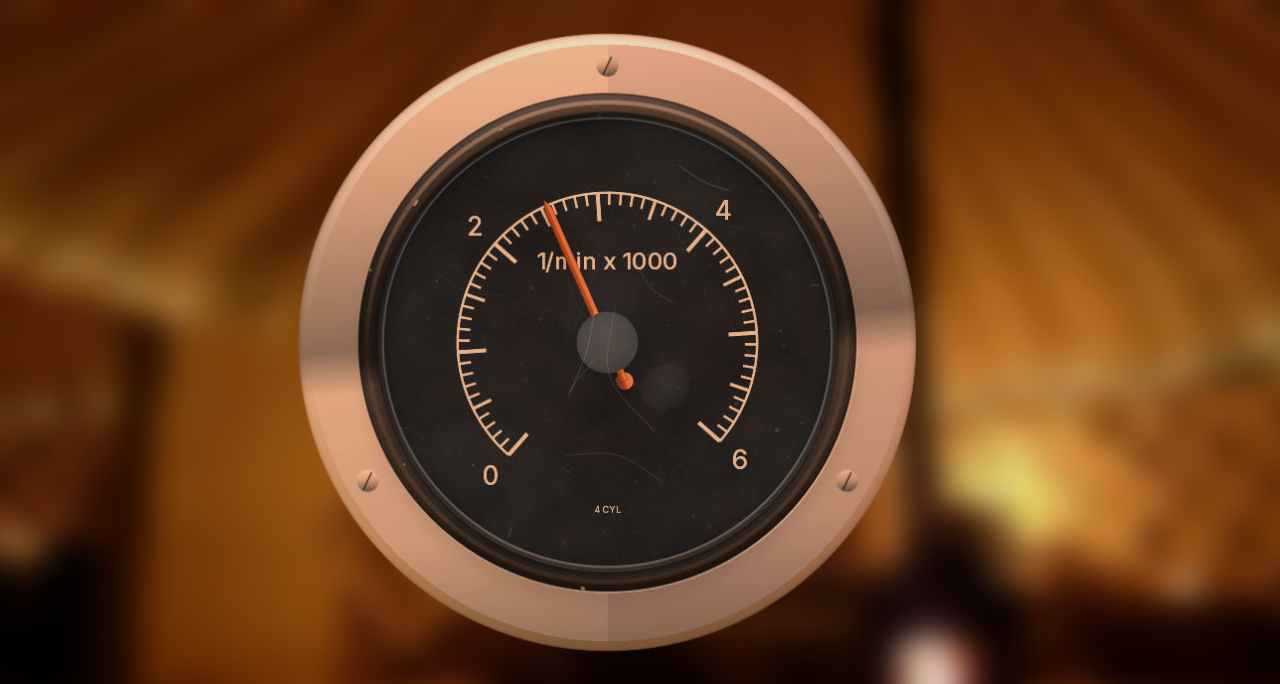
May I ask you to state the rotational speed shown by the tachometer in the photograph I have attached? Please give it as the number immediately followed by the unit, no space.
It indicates 2550rpm
